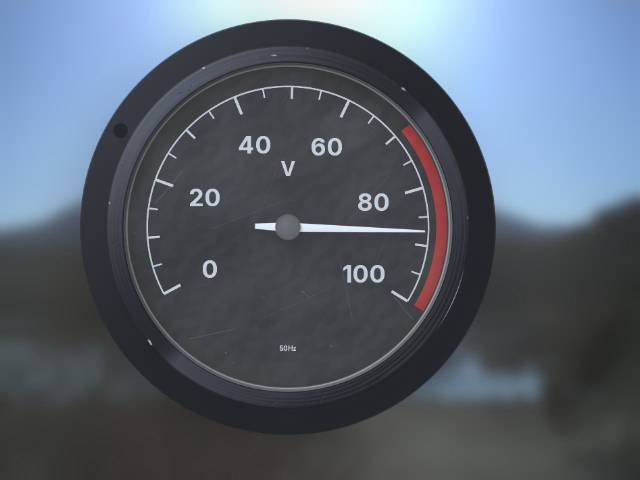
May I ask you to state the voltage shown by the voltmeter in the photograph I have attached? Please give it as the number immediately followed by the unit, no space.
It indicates 87.5V
